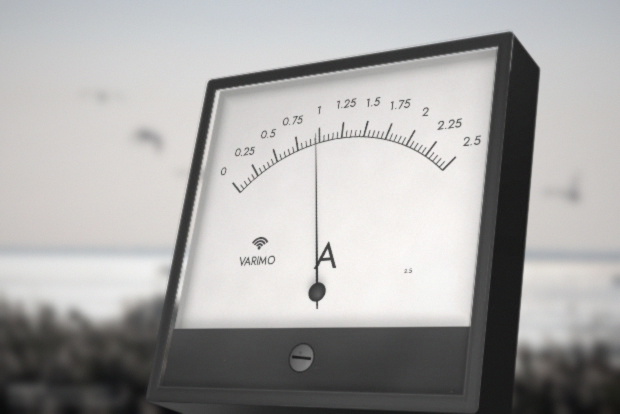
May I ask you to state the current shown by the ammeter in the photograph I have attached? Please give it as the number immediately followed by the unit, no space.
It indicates 1A
